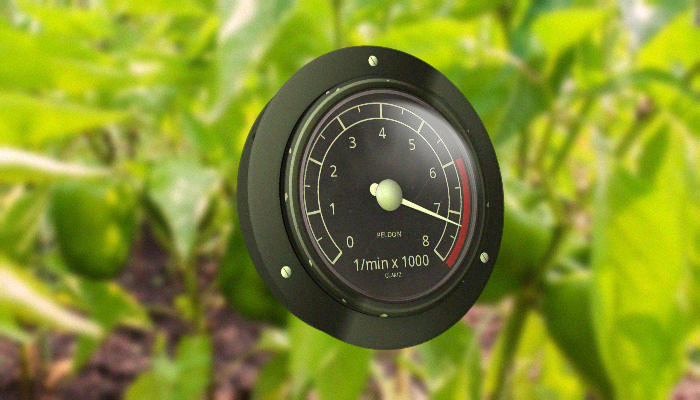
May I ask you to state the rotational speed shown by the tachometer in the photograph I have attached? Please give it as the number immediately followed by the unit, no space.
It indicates 7250rpm
